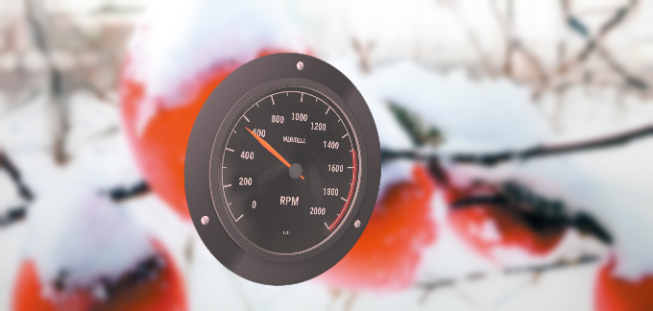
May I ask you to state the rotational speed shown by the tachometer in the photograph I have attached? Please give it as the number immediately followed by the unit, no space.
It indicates 550rpm
